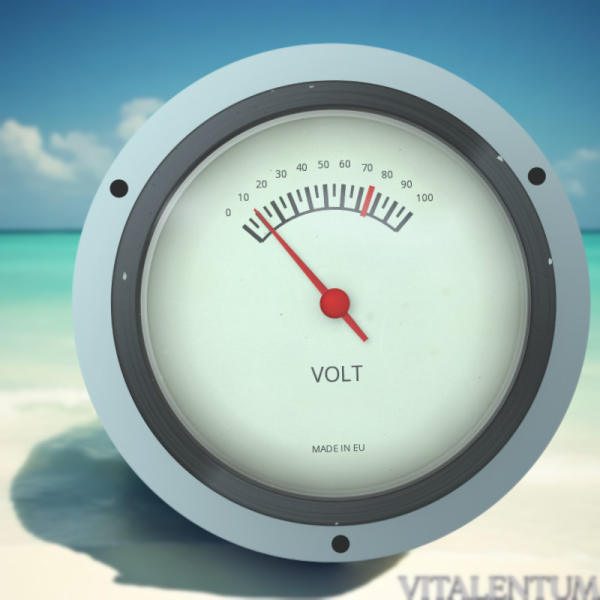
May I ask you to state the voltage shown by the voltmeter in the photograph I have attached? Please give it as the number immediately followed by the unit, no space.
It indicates 10V
